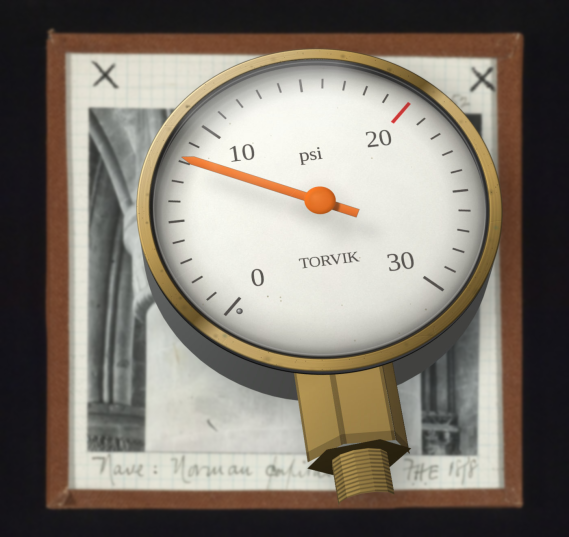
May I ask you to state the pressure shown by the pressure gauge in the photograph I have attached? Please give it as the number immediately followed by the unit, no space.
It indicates 8psi
